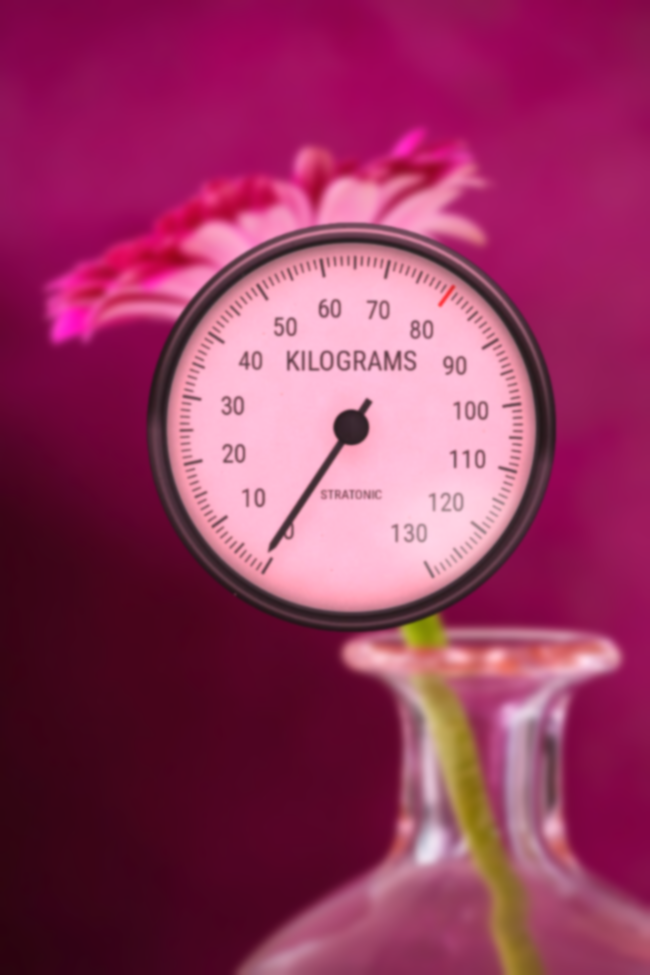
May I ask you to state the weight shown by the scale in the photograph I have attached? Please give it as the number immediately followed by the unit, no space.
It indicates 1kg
